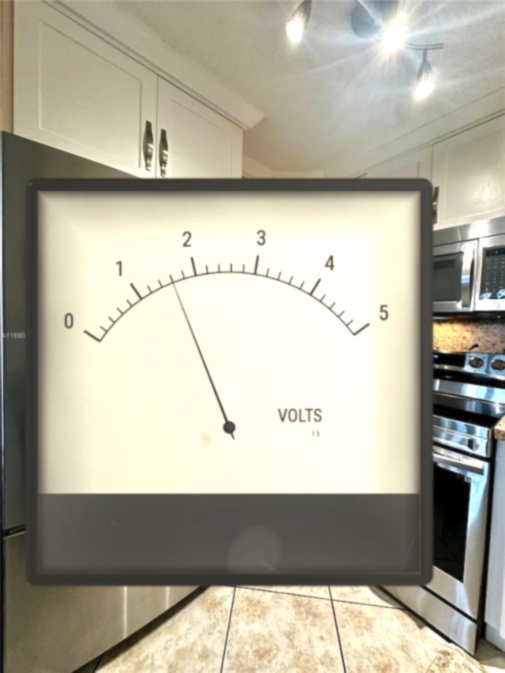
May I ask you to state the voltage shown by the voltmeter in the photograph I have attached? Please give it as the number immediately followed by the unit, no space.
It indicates 1.6V
